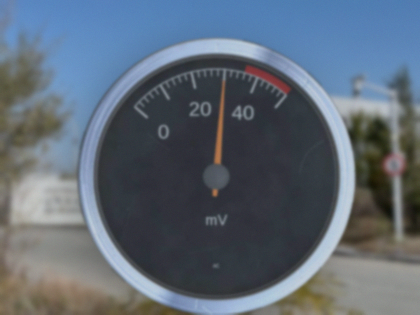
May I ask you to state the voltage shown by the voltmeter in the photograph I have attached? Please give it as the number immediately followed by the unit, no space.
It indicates 30mV
